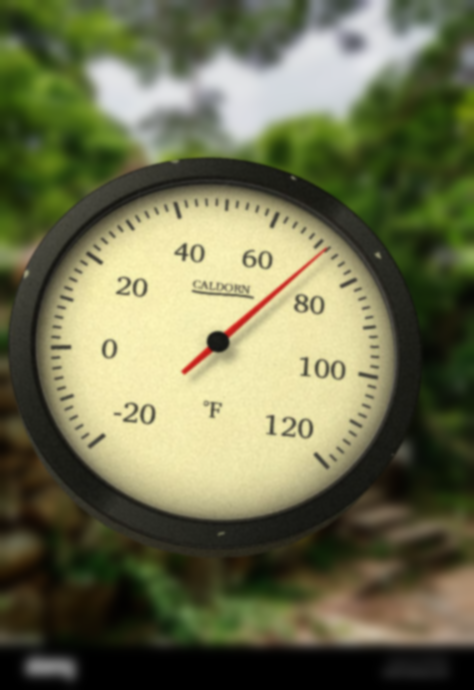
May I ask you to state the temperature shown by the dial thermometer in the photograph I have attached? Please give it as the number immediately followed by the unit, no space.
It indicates 72°F
